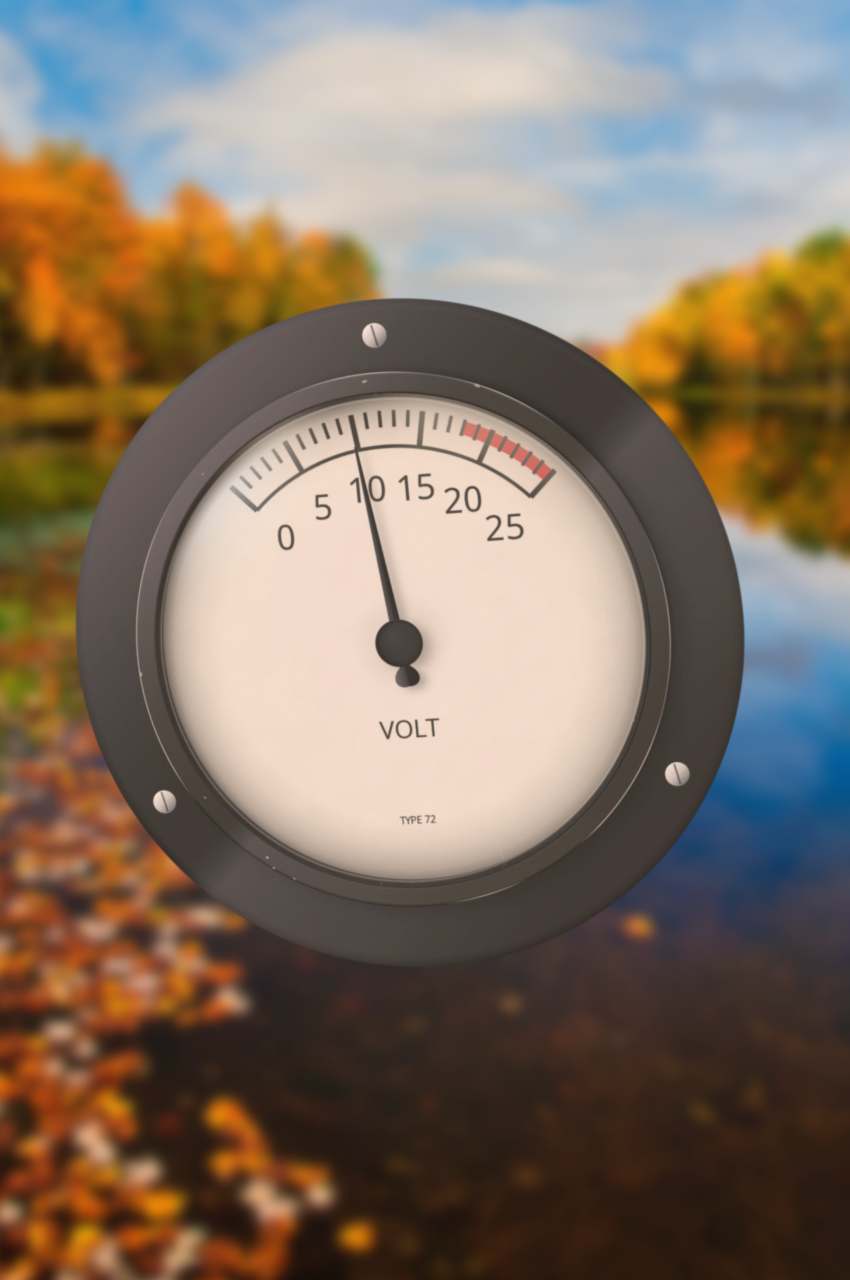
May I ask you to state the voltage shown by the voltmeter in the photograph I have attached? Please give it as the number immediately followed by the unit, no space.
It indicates 10V
